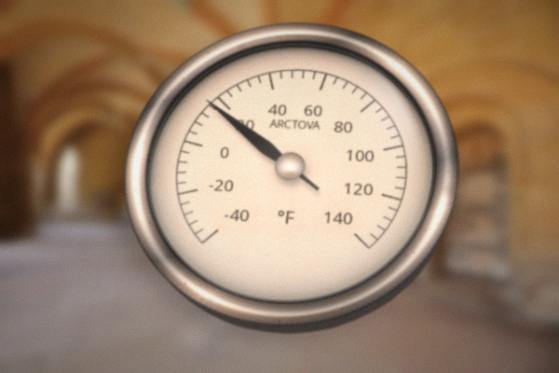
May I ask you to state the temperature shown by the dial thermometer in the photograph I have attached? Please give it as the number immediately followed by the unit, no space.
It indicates 16°F
